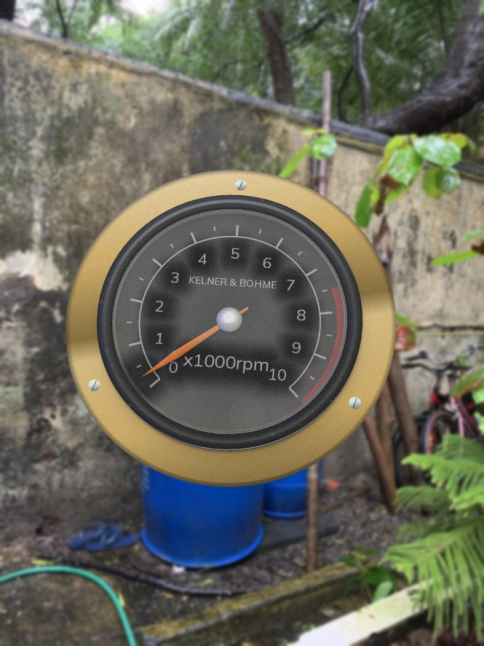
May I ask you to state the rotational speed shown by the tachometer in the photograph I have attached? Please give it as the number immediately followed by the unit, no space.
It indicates 250rpm
